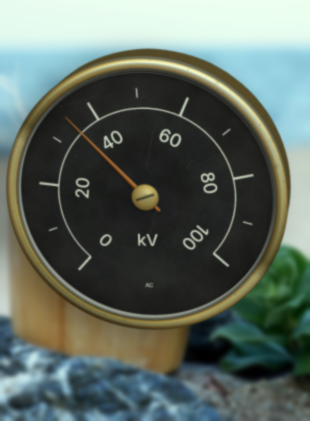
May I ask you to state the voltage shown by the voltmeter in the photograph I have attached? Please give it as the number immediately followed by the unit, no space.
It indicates 35kV
